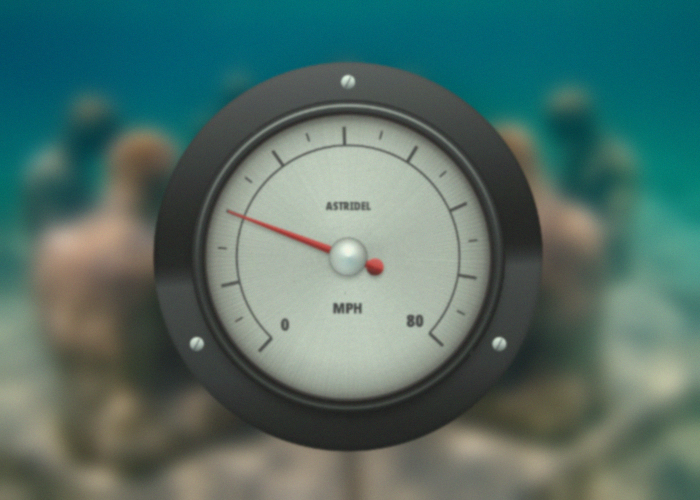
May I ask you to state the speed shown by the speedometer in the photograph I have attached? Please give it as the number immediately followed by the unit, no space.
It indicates 20mph
